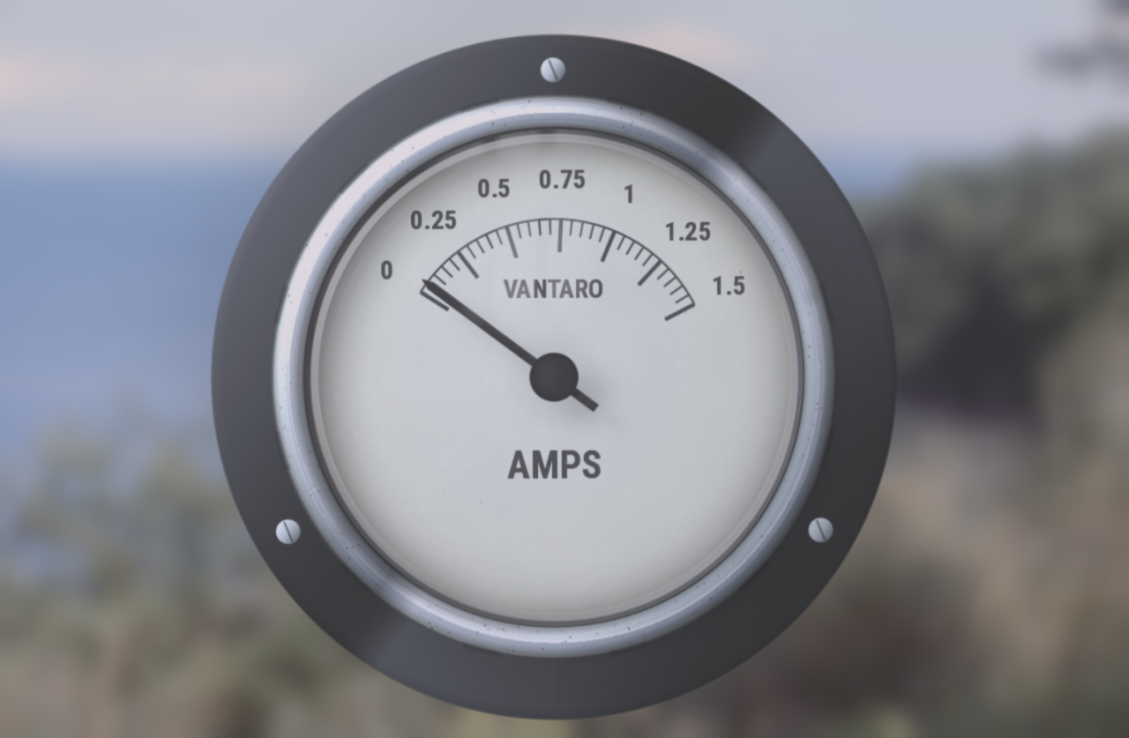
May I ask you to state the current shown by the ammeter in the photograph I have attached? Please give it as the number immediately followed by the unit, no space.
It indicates 0.05A
